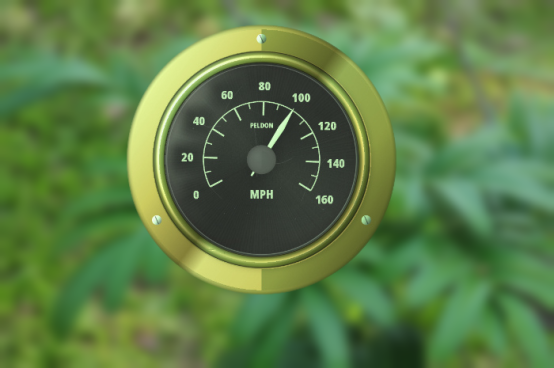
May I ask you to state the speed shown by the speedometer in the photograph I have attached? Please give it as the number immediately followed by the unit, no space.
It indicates 100mph
